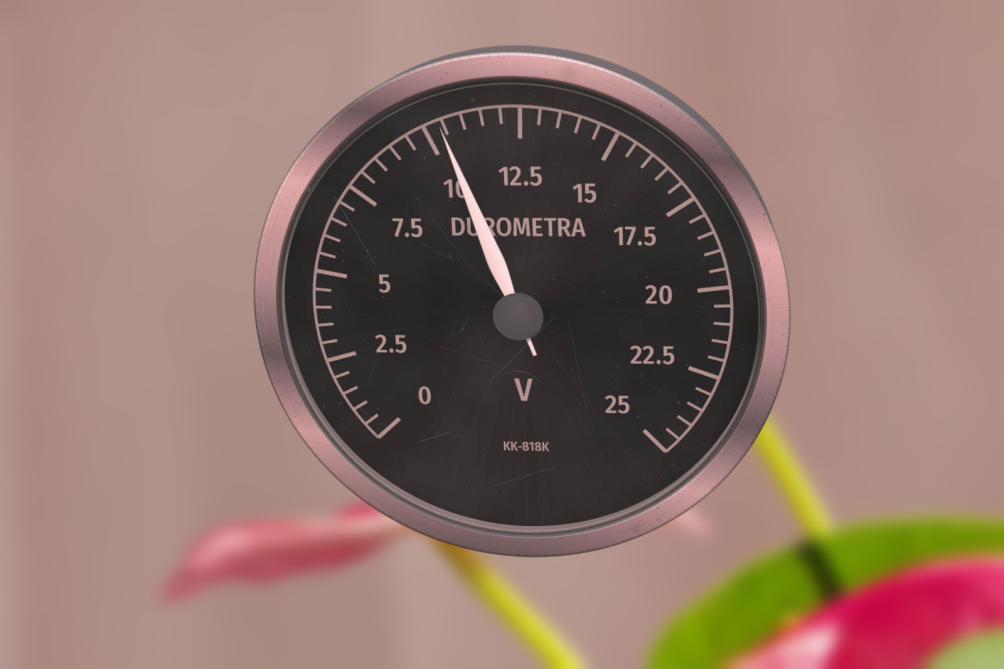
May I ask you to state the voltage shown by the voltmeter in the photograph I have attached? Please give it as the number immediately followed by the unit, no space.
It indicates 10.5V
